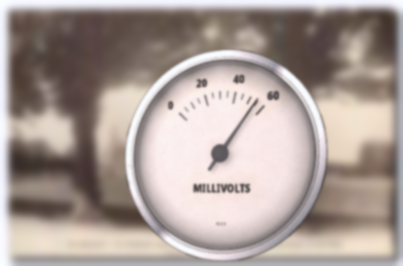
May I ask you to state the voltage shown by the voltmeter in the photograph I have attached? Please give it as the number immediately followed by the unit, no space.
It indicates 55mV
